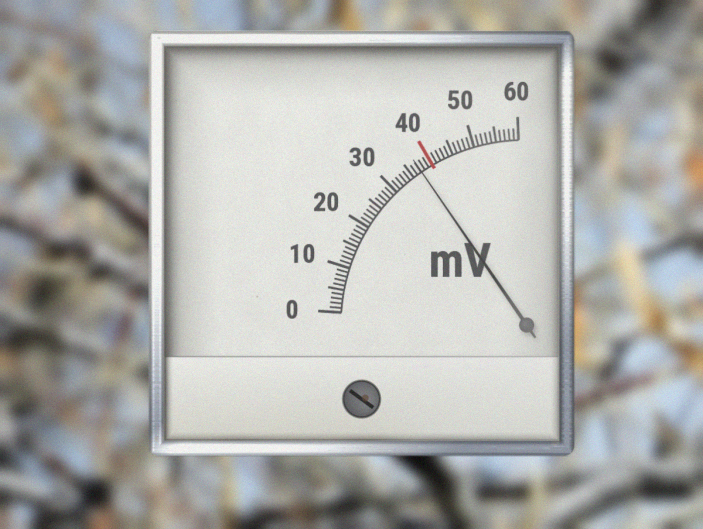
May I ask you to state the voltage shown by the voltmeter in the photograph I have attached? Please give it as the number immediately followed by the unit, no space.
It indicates 37mV
